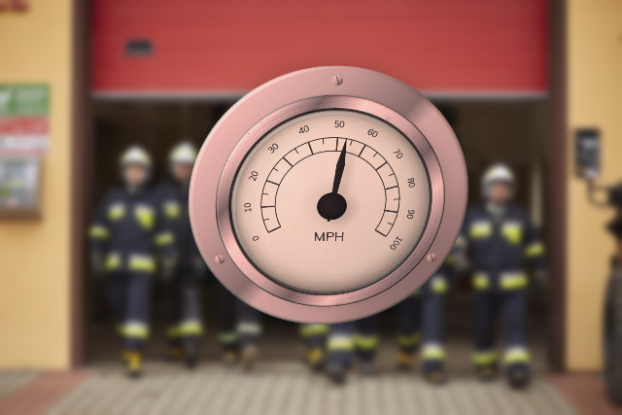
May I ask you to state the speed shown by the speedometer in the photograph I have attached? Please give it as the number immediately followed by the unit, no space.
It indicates 52.5mph
